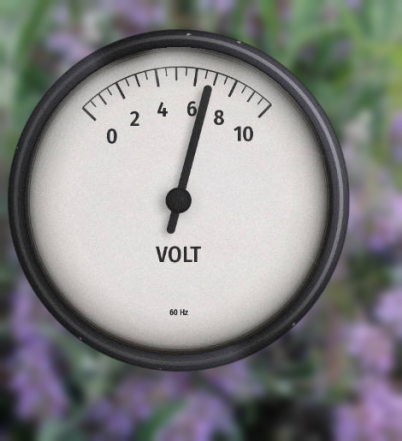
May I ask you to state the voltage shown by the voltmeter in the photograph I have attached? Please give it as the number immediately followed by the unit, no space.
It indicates 6.75V
